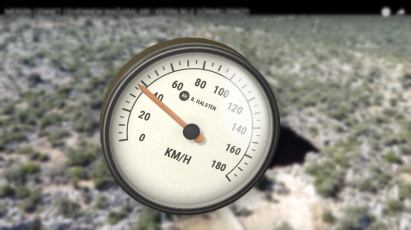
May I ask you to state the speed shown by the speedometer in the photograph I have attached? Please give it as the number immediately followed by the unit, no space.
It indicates 37.5km/h
